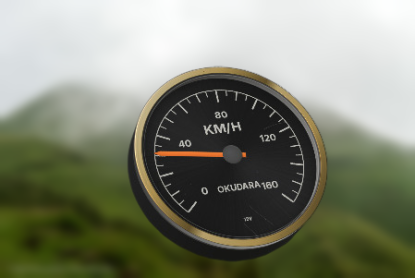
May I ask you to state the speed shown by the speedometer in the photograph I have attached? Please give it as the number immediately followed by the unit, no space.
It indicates 30km/h
